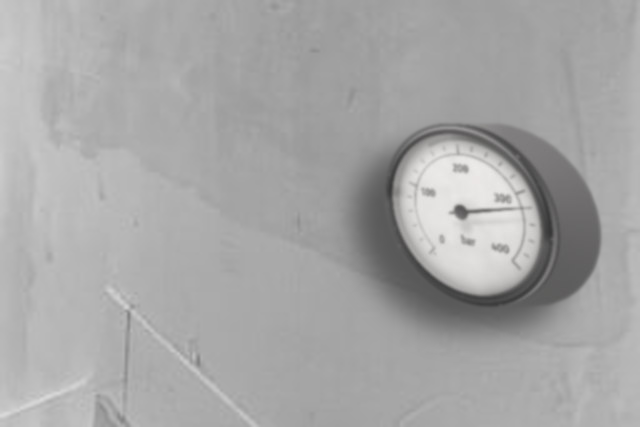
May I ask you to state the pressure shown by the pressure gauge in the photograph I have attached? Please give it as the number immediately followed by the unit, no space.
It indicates 320bar
